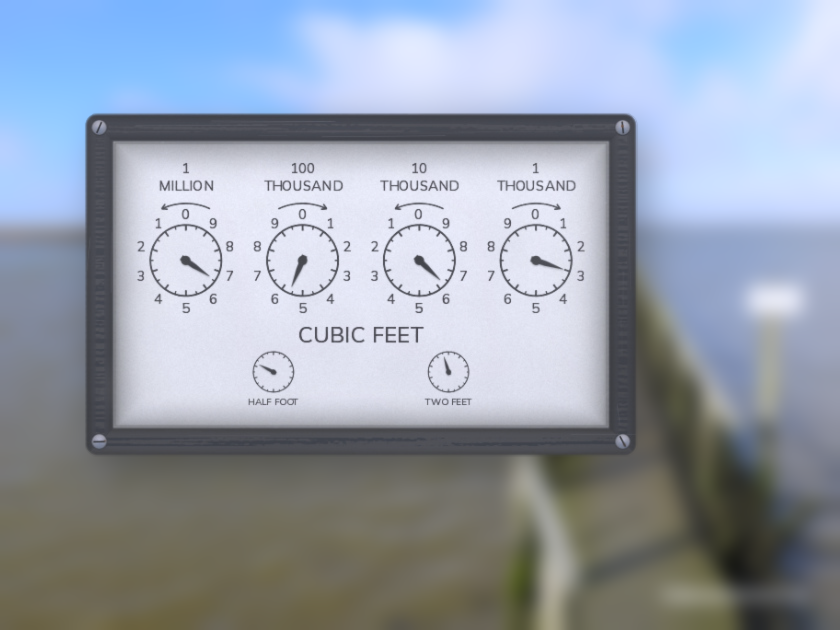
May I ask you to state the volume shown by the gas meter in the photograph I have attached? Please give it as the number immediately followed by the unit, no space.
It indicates 656300ft³
